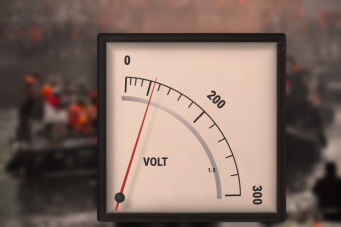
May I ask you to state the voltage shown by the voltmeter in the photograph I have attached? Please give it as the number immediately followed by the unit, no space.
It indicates 110V
